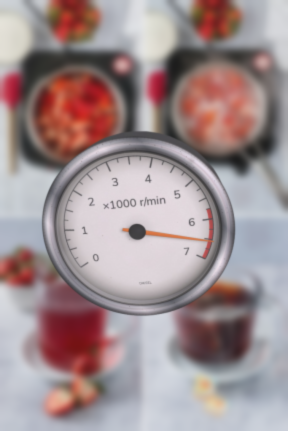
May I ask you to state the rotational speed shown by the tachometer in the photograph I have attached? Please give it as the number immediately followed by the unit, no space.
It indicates 6500rpm
